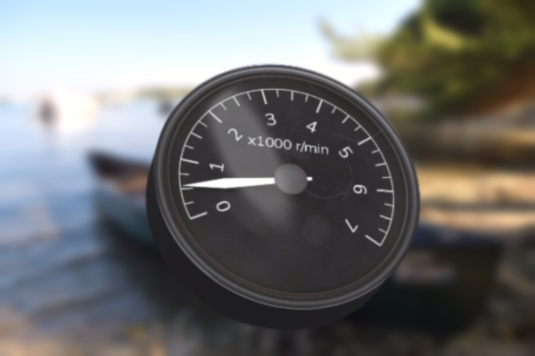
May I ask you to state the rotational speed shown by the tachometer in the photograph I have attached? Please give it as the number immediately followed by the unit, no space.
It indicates 500rpm
